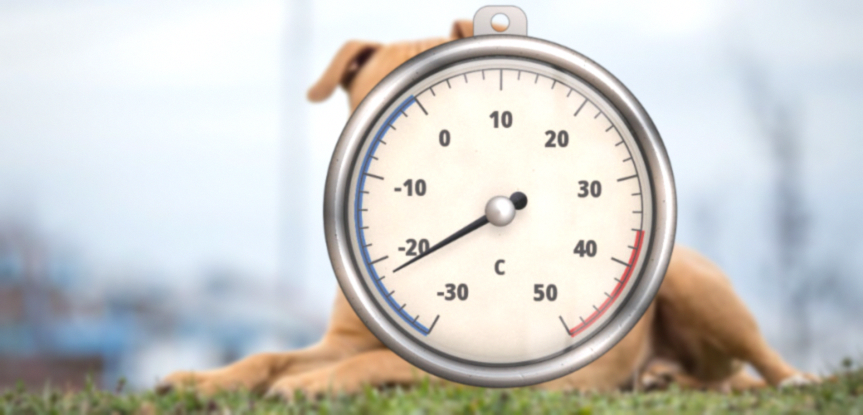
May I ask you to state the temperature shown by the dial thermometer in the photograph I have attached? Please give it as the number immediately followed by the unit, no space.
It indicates -22°C
